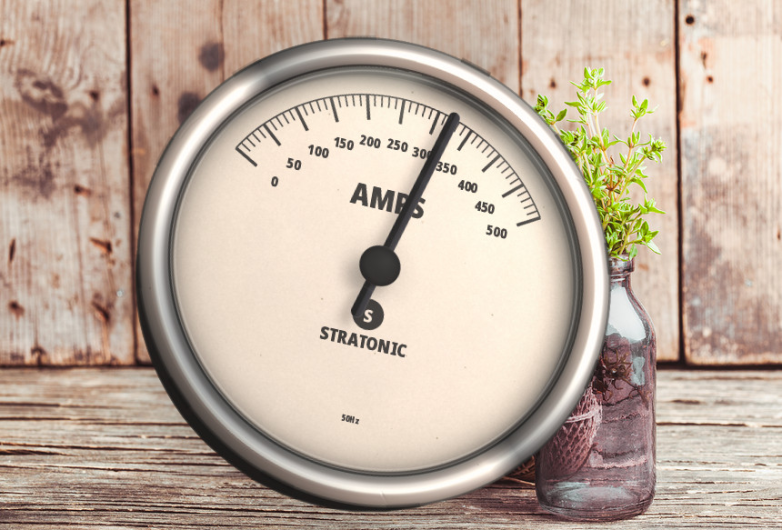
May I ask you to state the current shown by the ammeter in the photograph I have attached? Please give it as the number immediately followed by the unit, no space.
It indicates 320A
